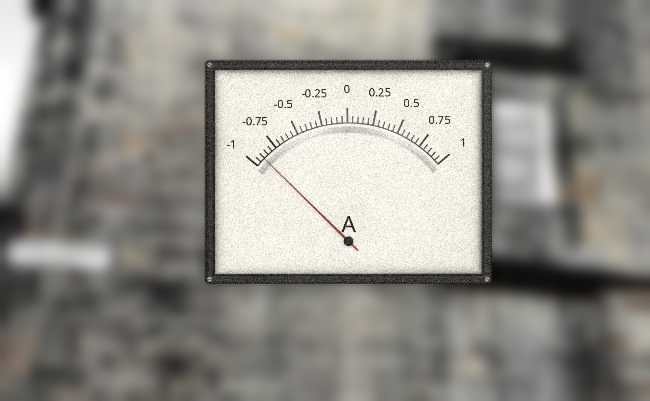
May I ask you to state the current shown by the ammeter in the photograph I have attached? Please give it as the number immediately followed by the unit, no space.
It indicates -0.9A
